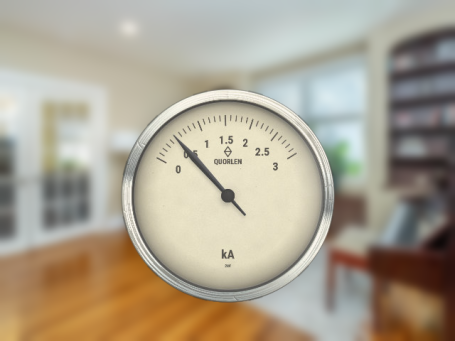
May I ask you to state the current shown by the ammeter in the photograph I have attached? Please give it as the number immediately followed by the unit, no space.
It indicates 0.5kA
